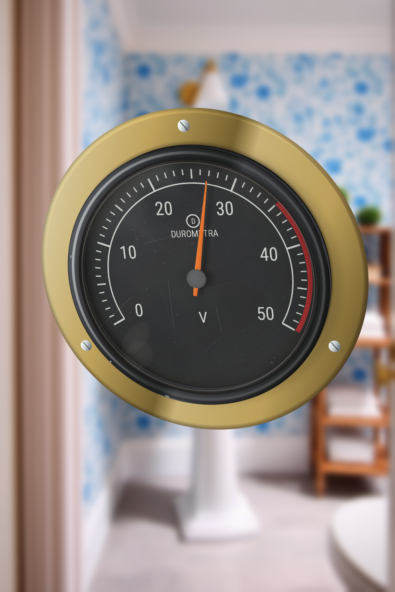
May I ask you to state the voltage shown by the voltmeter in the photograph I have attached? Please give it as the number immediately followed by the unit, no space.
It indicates 27V
